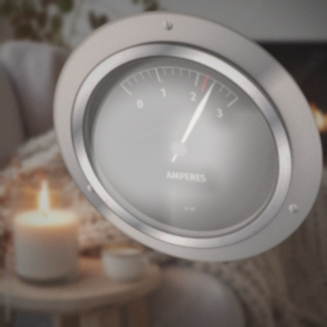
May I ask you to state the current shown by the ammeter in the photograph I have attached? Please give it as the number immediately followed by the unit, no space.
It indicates 2.4A
